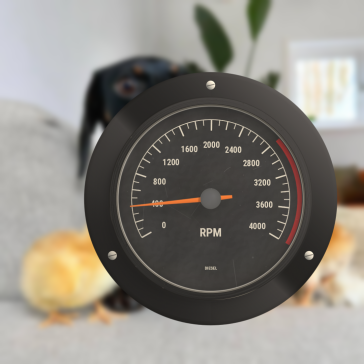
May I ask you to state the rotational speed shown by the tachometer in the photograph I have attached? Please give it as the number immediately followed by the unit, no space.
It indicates 400rpm
